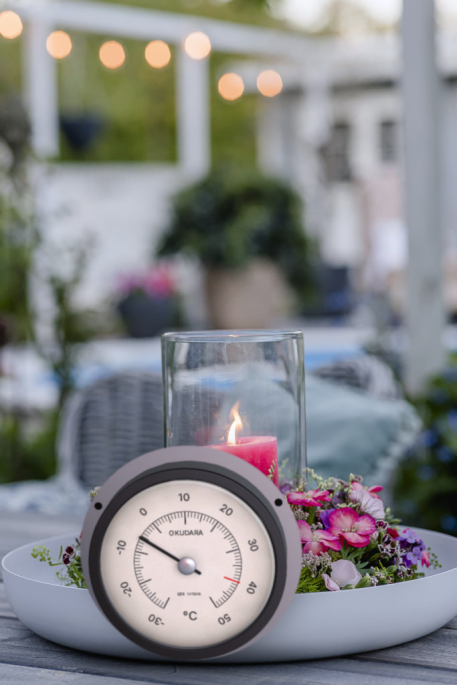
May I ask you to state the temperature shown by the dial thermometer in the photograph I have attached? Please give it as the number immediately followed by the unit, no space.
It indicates -5°C
